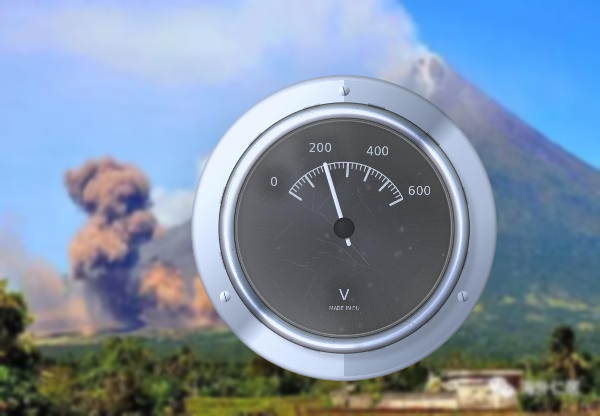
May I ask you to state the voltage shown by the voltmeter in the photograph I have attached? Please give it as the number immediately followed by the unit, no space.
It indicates 200V
